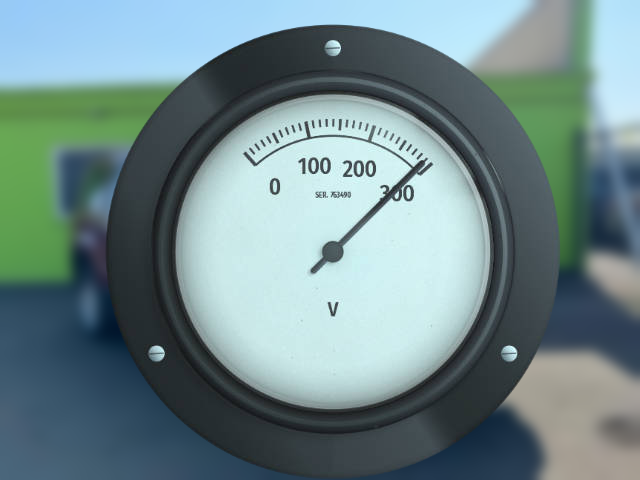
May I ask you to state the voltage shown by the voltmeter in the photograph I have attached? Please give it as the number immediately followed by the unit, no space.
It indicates 290V
